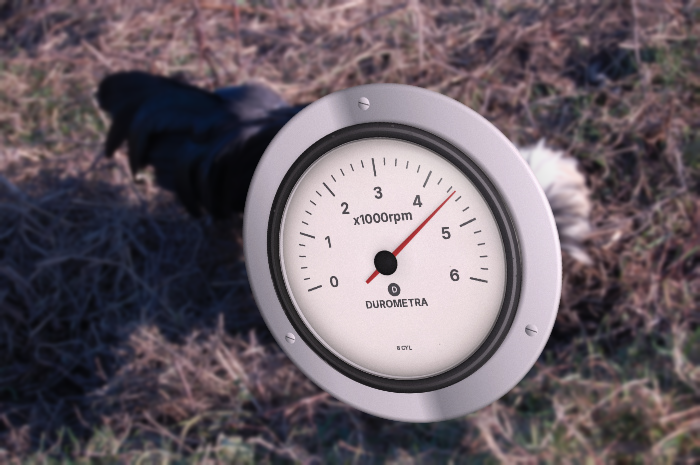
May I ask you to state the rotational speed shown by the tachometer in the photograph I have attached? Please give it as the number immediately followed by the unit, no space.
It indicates 4500rpm
